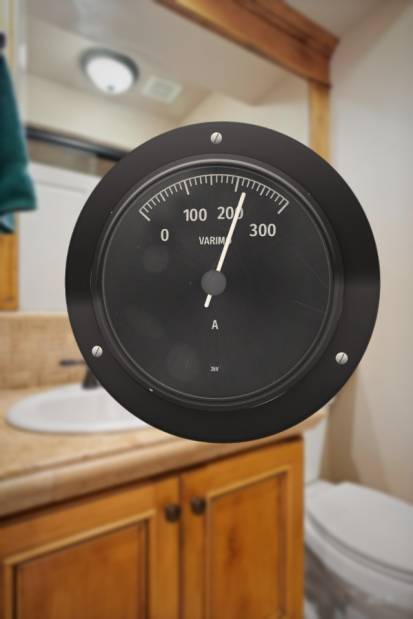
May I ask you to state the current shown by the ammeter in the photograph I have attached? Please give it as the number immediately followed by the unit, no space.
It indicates 220A
